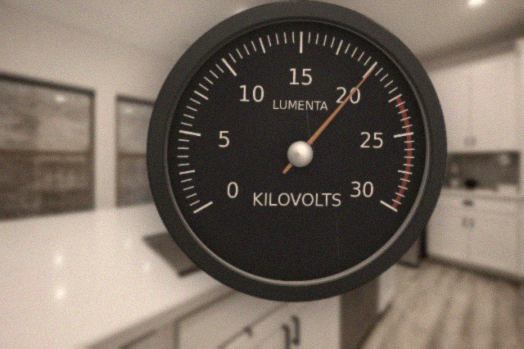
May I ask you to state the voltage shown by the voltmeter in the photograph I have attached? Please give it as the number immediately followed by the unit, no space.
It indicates 20kV
